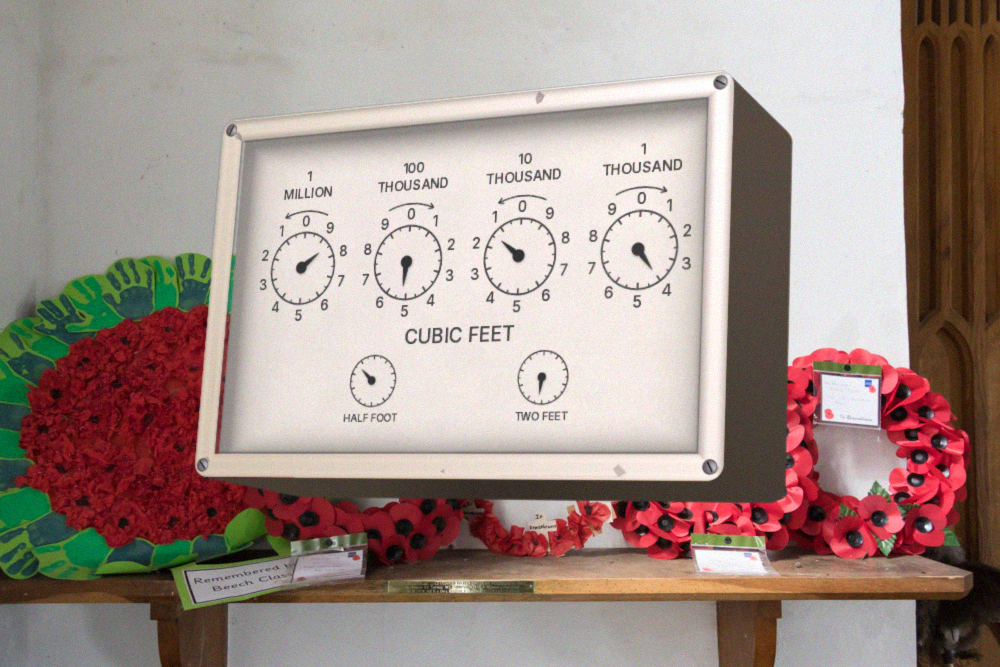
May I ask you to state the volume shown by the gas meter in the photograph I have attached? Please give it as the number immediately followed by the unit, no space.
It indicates 851400ft³
